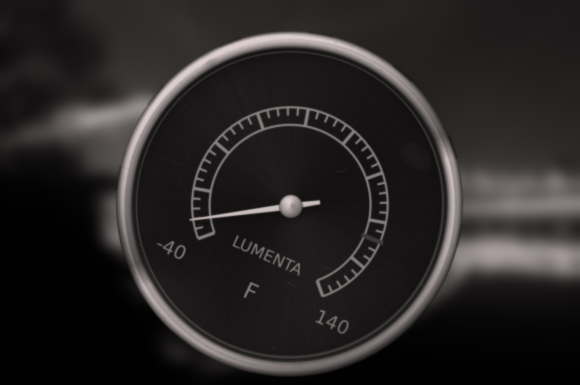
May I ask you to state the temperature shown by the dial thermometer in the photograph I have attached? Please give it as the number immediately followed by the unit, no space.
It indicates -32°F
